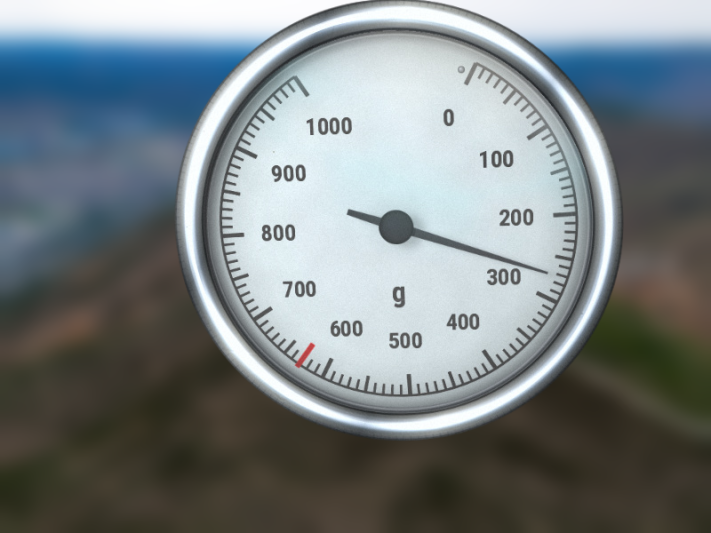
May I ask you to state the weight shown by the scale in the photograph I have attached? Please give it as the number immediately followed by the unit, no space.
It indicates 270g
